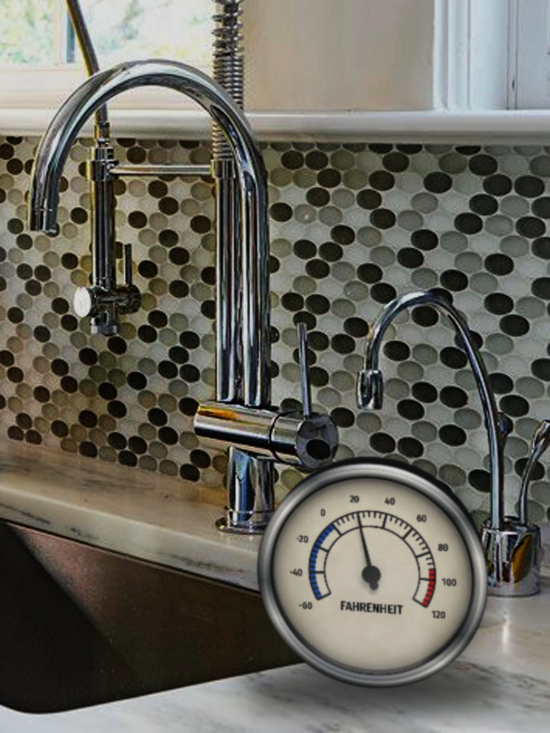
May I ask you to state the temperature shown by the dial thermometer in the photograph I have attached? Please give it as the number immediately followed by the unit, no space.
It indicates 20°F
